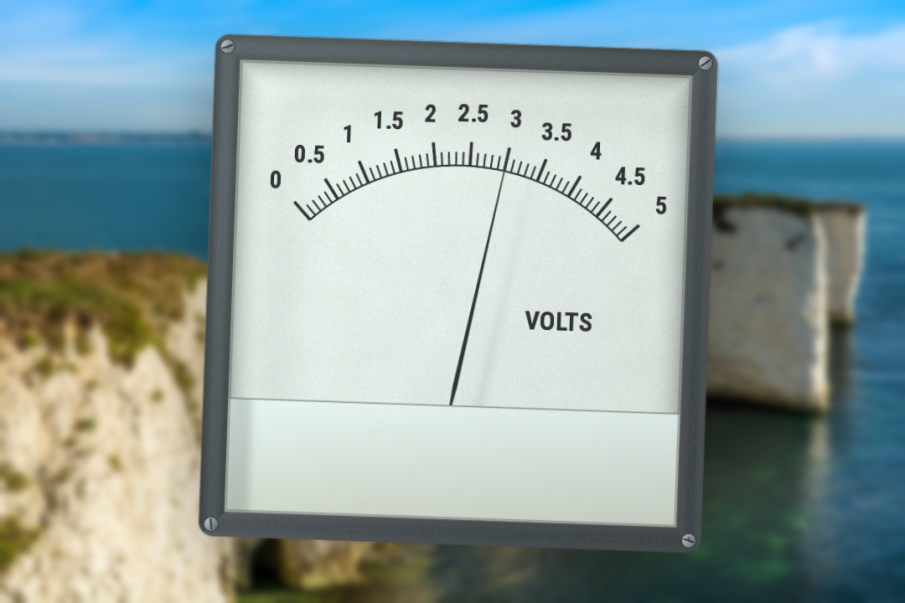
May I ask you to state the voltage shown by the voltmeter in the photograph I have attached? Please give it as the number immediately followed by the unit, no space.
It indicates 3V
